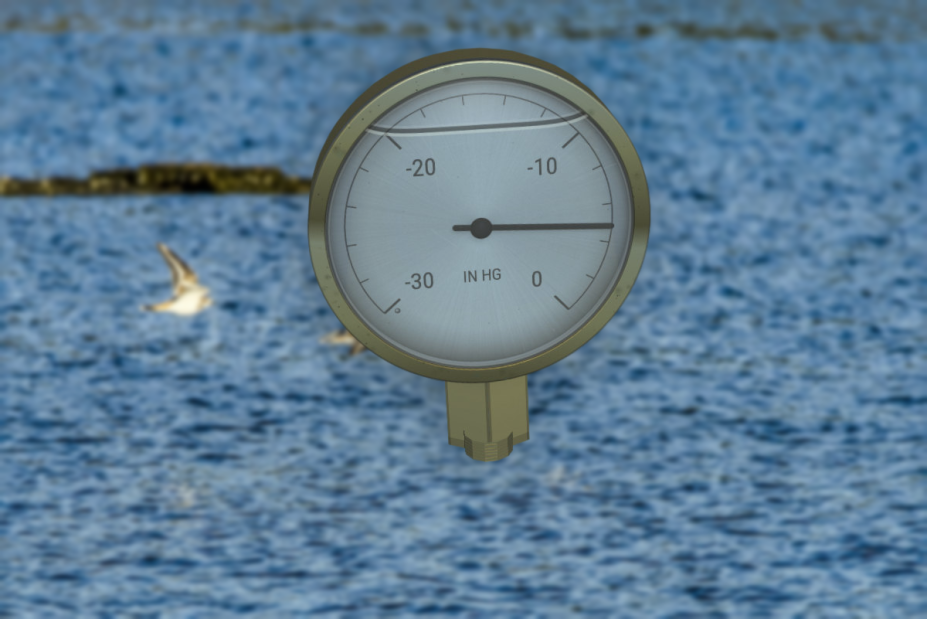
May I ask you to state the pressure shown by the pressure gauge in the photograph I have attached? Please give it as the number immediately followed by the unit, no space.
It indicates -5inHg
